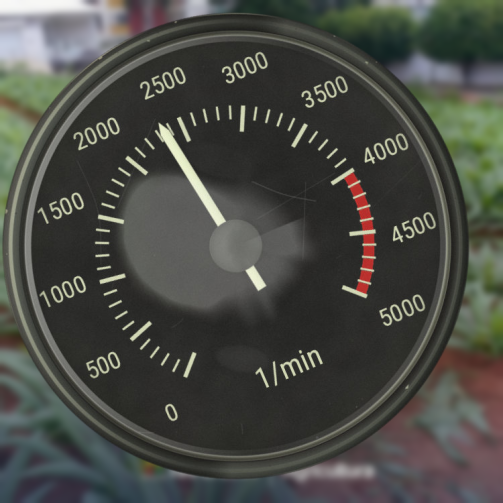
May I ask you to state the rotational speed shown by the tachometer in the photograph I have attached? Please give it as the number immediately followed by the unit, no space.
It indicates 2350rpm
